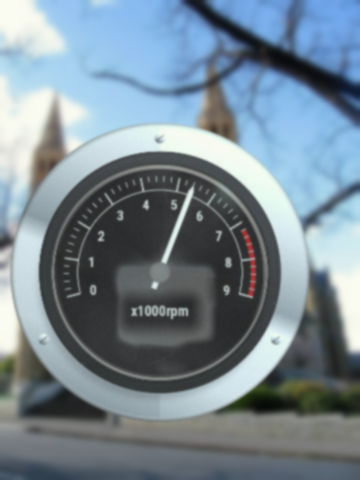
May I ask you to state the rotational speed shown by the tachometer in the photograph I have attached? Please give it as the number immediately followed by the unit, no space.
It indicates 5400rpm
